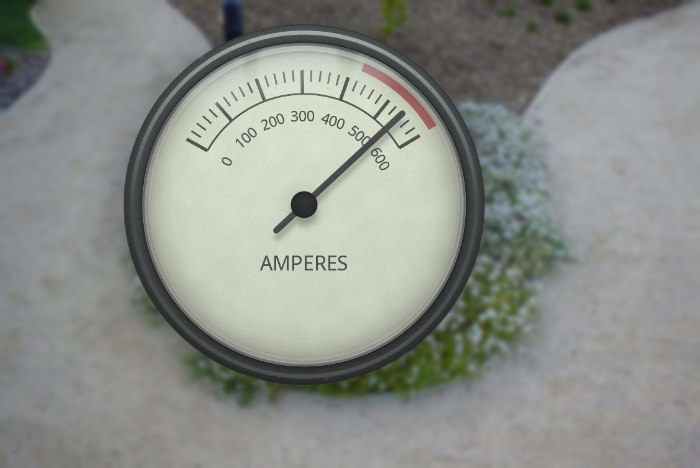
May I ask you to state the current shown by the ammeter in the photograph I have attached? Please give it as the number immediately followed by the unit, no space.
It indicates 540A
